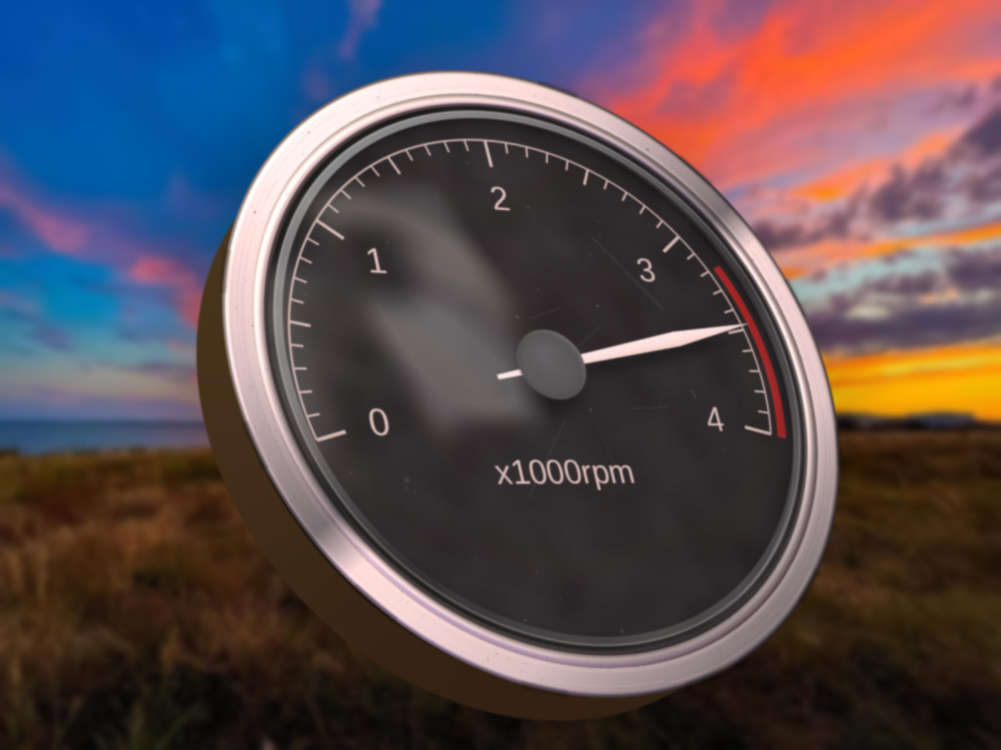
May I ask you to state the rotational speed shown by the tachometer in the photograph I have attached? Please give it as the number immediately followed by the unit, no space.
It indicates 3500rpm
